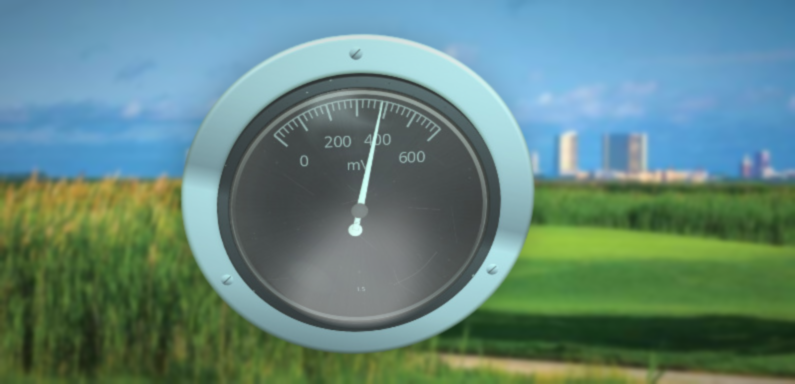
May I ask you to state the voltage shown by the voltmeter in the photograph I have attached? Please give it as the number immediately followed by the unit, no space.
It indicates 380mV
